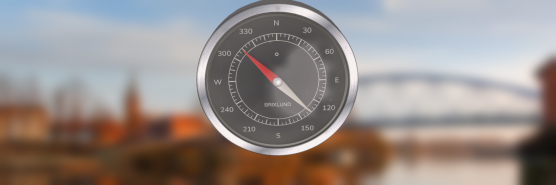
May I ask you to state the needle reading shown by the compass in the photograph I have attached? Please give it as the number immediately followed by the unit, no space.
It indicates 315°
